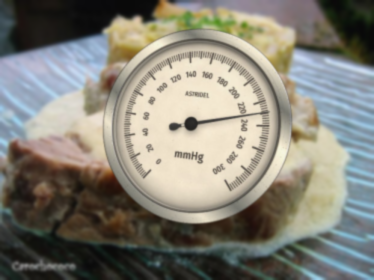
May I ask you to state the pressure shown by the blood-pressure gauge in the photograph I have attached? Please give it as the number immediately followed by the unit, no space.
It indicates 230mmHg
